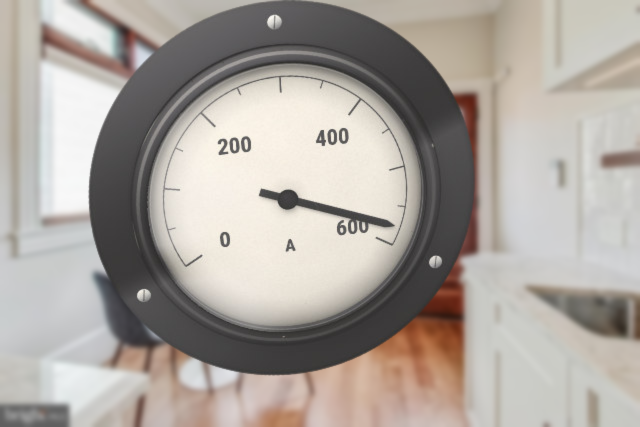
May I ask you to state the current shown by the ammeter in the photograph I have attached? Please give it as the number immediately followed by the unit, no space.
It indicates 575A
